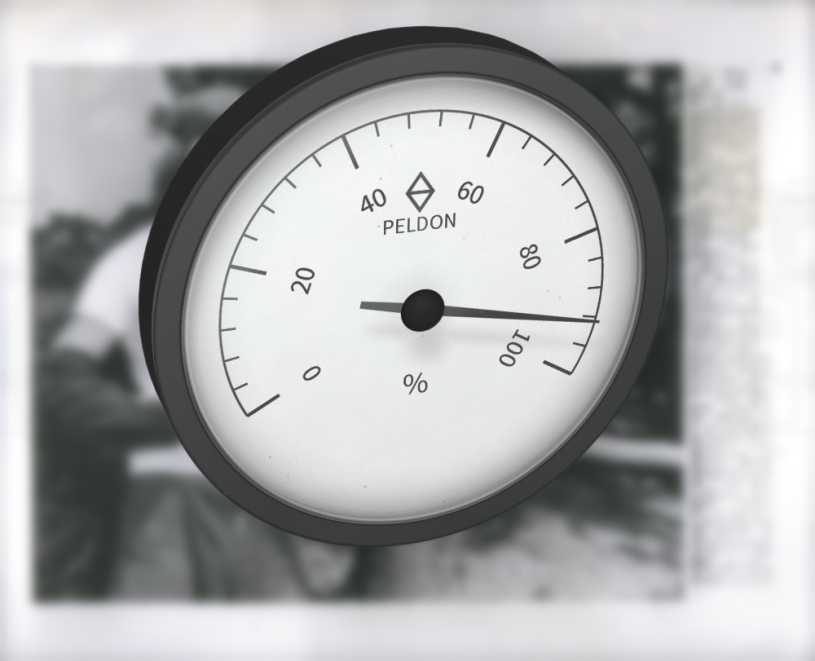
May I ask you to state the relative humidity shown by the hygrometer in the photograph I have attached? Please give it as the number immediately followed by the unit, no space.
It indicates 92%
